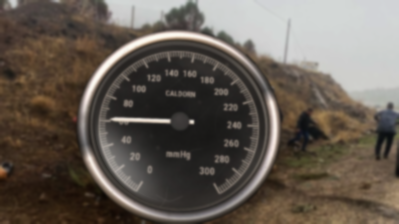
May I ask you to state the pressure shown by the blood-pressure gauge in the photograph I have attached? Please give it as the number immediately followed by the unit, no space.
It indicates 60mmHg
